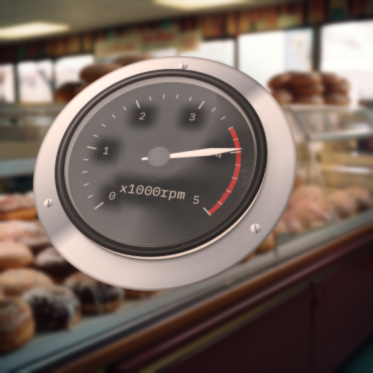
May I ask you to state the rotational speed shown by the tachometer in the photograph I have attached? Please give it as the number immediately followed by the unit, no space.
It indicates 4000rpm
